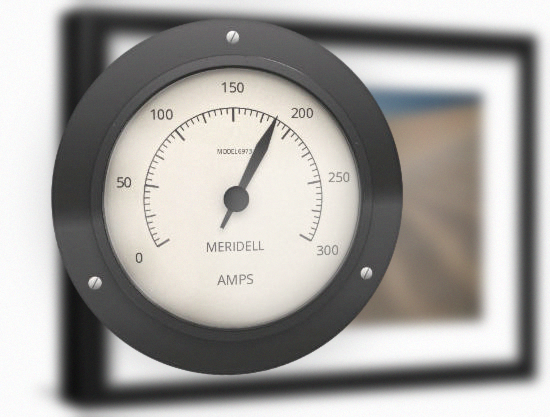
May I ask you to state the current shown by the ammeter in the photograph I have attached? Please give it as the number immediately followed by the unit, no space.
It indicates 185A
